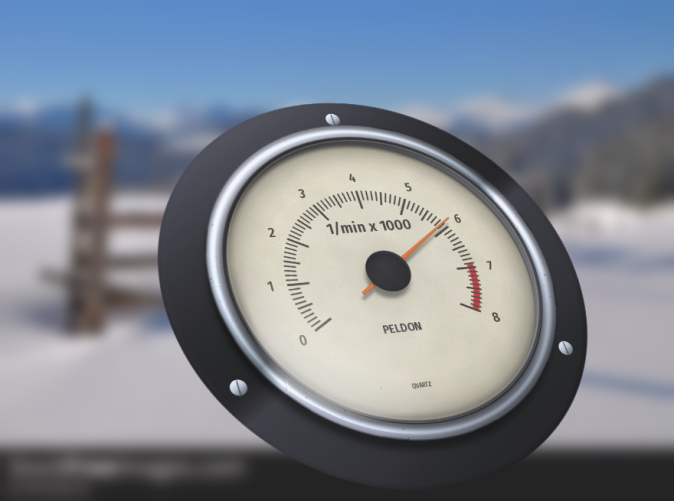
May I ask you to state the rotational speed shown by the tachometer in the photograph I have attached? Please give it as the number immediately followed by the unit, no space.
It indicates 5900rpm
